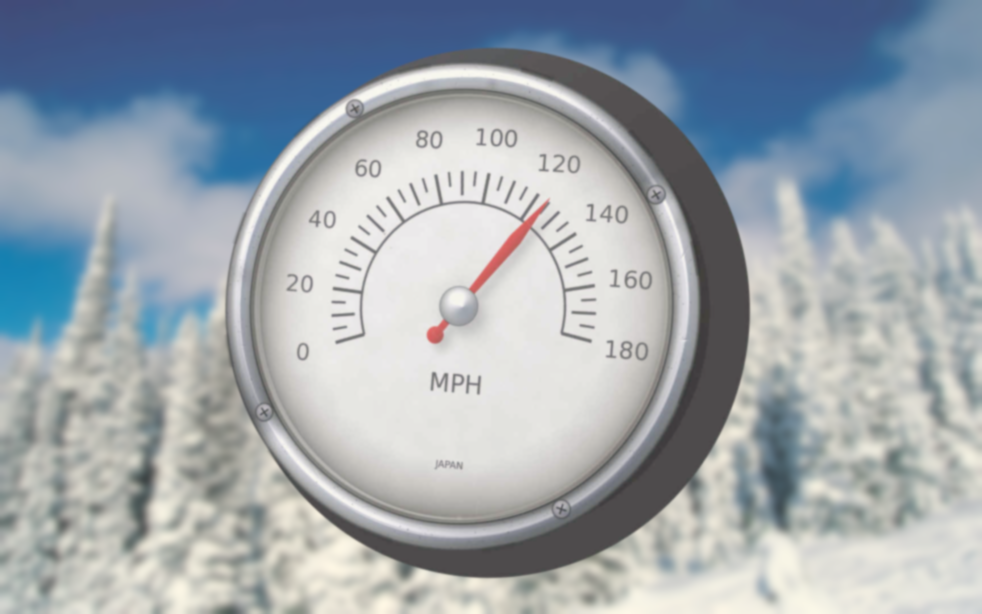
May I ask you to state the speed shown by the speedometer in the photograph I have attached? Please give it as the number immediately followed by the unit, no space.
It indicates 125mph
